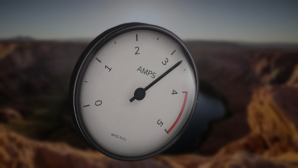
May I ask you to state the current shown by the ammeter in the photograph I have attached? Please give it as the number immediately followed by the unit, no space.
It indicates 3.25A
